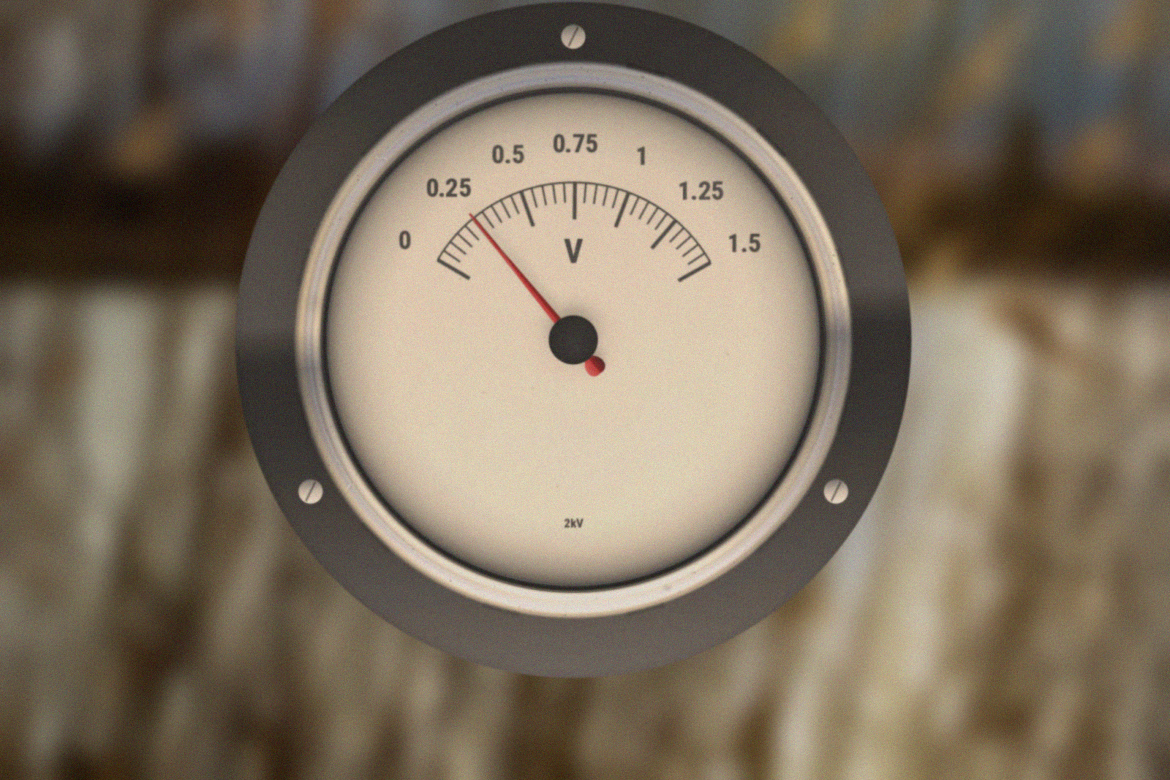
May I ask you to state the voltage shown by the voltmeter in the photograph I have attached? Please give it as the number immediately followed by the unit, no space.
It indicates 0.25V
